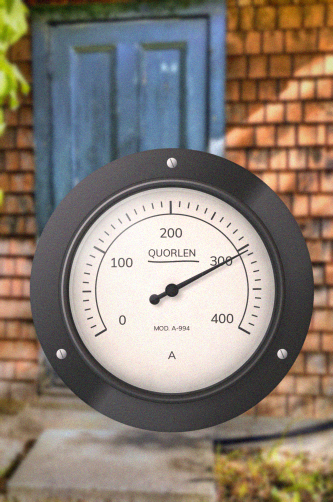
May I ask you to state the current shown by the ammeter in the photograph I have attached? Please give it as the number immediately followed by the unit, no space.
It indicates 305A
